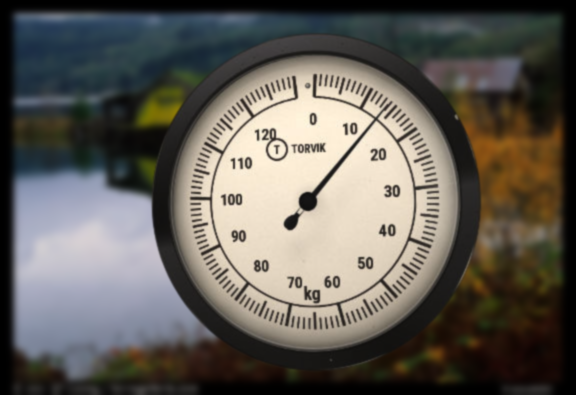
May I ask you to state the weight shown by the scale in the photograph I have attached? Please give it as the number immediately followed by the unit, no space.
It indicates 14kg
